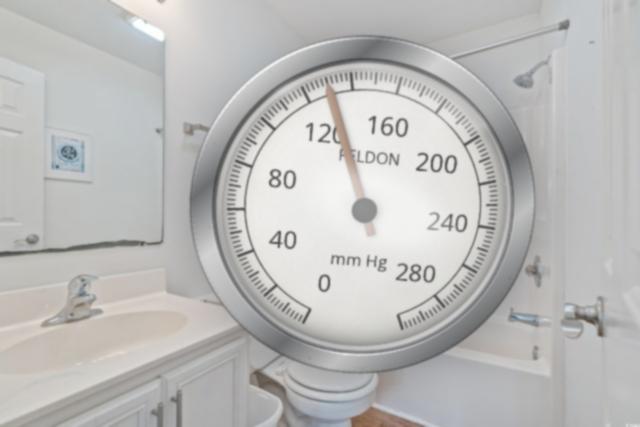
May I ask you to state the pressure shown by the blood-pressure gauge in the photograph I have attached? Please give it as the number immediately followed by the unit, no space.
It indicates 130mmHg
